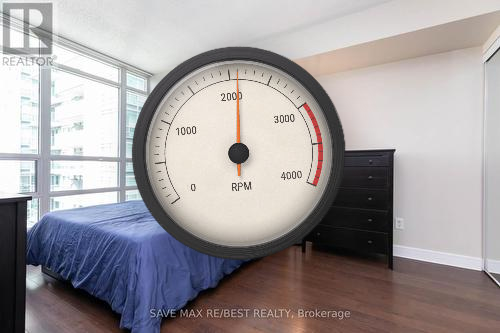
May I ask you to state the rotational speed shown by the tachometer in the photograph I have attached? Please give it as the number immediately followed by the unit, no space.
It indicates 2100rpm
